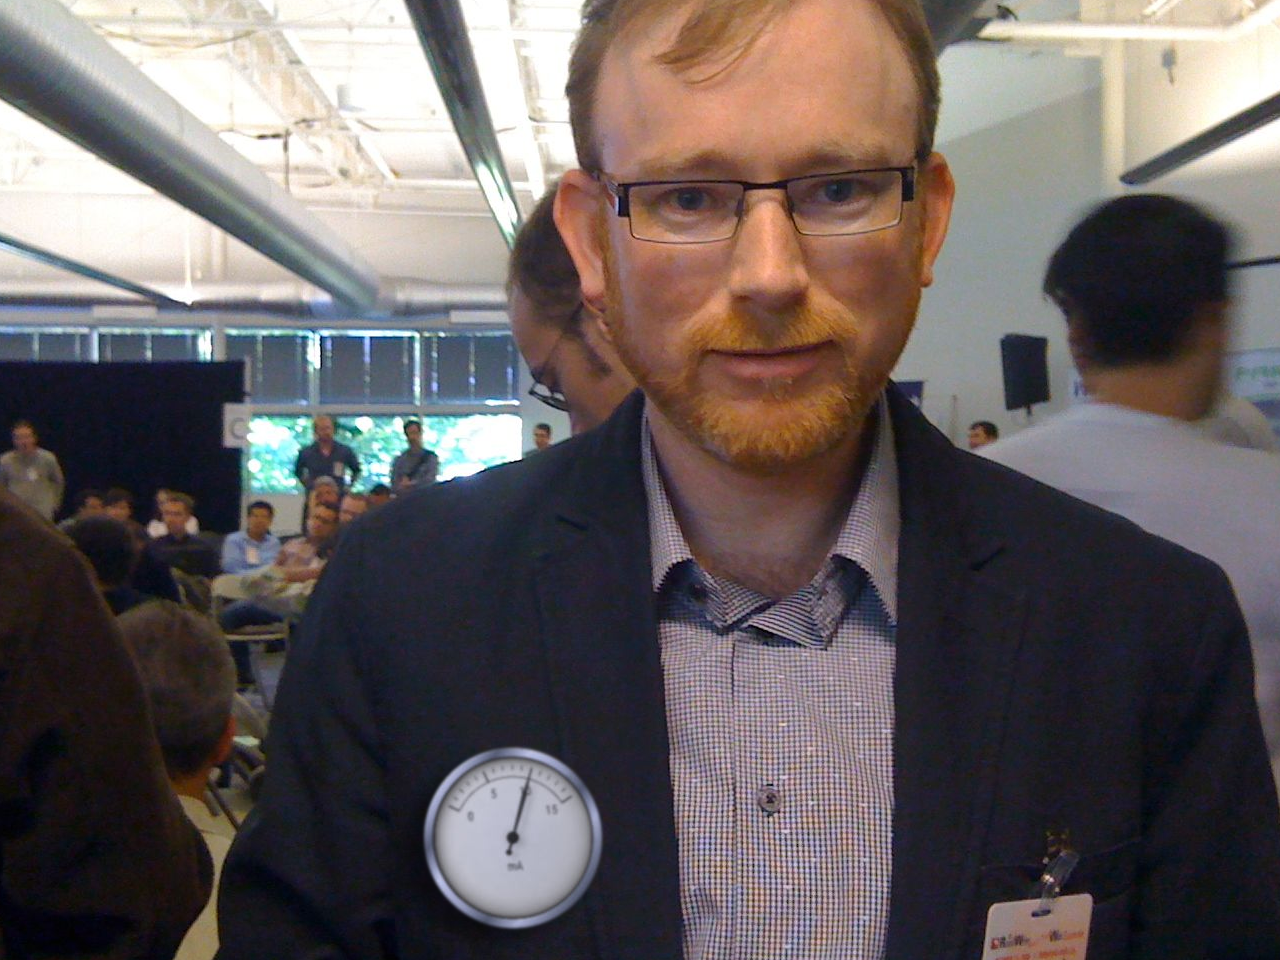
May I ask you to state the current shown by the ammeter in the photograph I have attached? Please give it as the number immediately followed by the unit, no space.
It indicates 10mA
